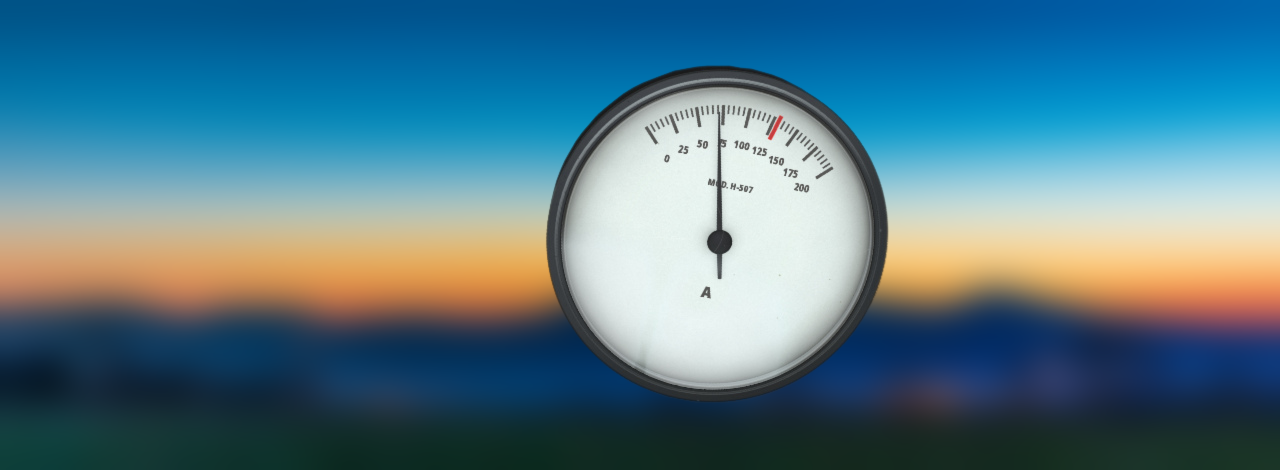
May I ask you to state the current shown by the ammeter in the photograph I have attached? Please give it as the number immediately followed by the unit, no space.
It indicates 70A
